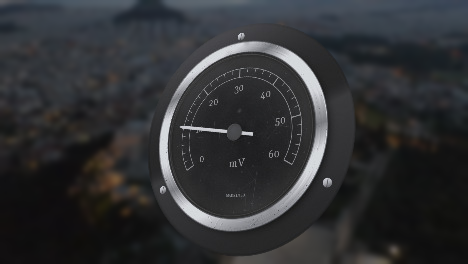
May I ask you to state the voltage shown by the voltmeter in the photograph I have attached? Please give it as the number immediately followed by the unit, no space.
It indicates 10mV
